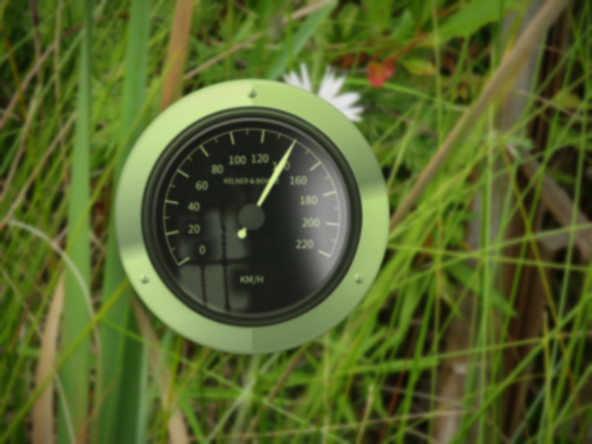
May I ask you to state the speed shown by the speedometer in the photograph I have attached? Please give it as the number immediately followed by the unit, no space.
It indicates 140km/h
